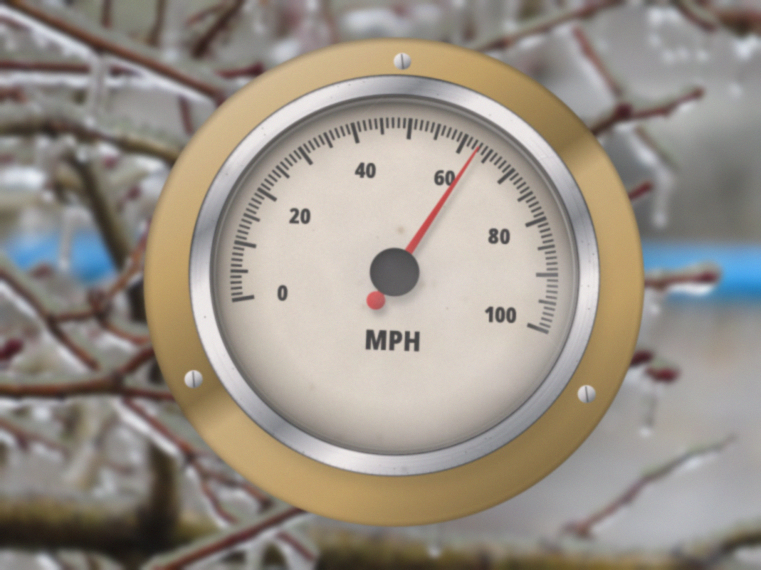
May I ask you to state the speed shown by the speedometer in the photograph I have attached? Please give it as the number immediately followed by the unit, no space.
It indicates 63mph
